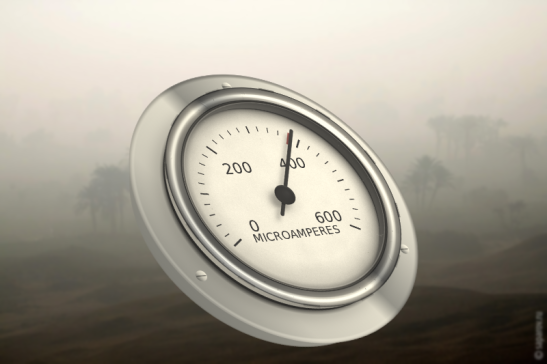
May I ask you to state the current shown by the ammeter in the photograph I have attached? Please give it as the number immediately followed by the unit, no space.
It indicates 380µA
